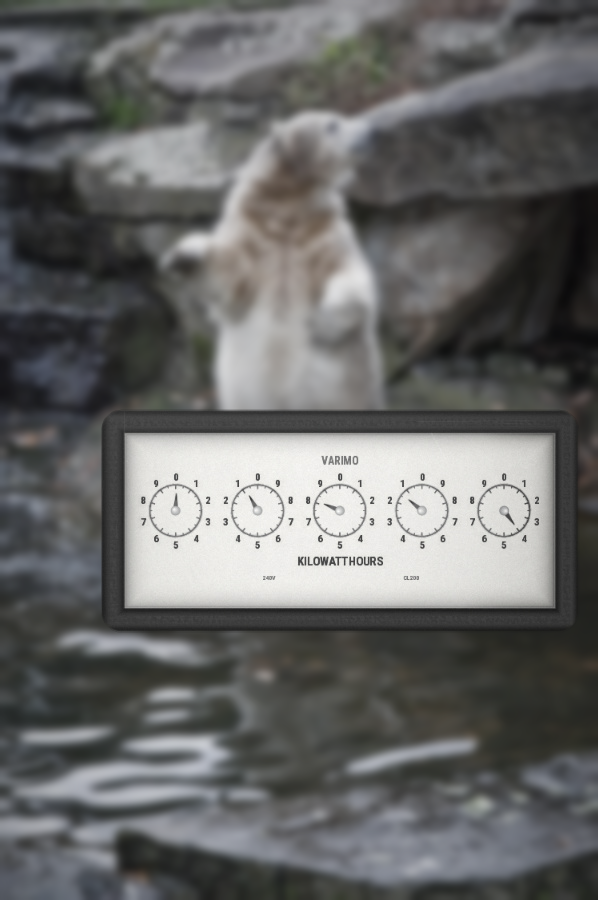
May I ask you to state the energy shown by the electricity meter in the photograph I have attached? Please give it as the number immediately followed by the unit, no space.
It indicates 814kWh
